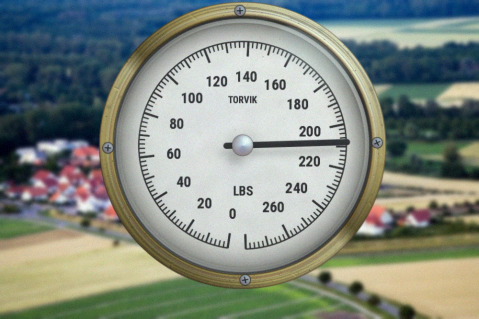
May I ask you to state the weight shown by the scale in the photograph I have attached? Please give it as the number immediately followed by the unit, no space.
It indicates 208lb
